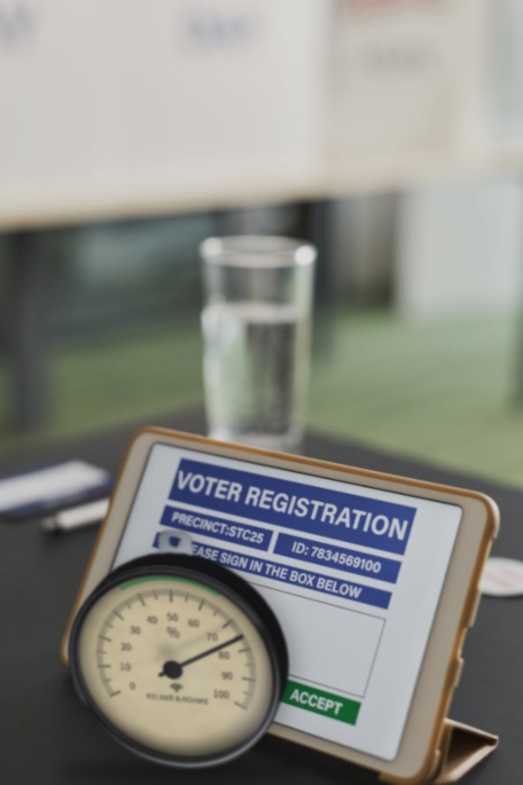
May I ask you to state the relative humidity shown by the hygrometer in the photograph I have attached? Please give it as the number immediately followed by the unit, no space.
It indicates 75%
